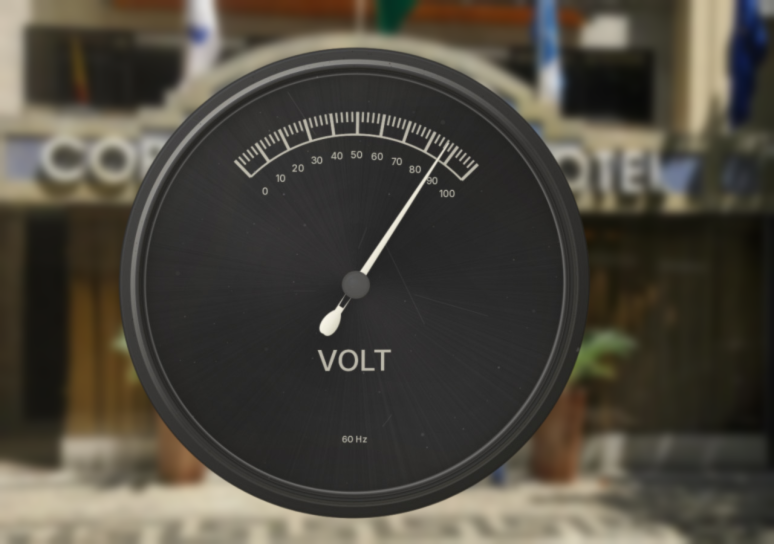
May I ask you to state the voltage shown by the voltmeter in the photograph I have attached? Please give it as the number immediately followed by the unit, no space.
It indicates 86V
